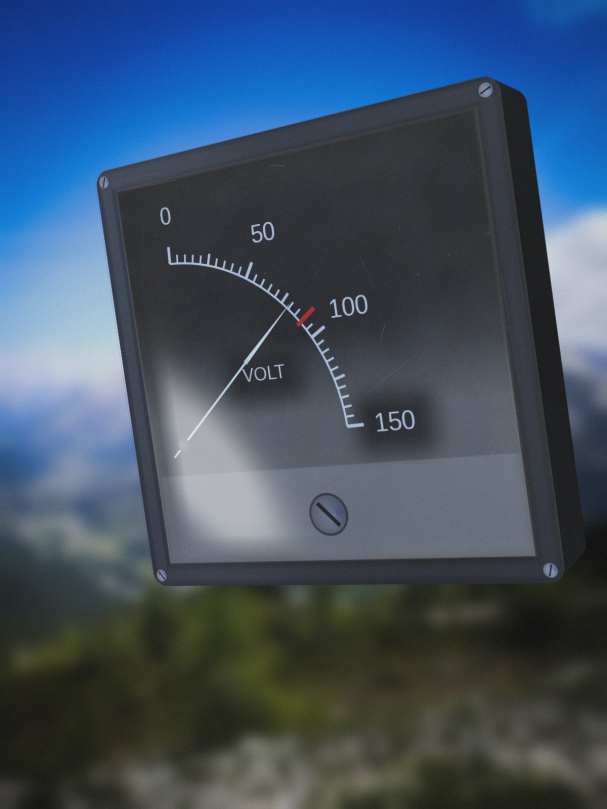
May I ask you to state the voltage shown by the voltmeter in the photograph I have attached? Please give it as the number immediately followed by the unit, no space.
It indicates 80V
